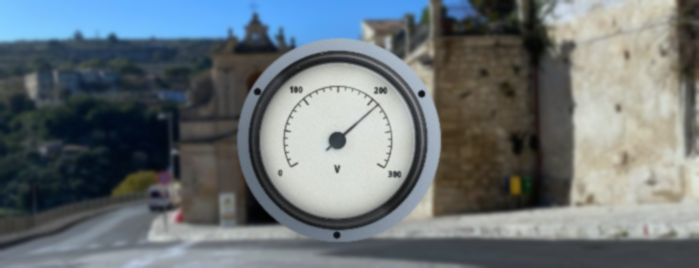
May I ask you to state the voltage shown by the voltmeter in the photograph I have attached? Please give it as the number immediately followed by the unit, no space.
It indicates 210V
